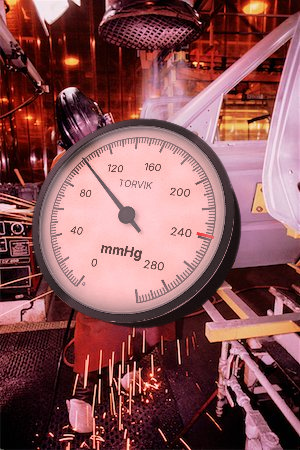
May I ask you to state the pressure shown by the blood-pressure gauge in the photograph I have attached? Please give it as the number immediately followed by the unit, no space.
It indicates 100mmHg
